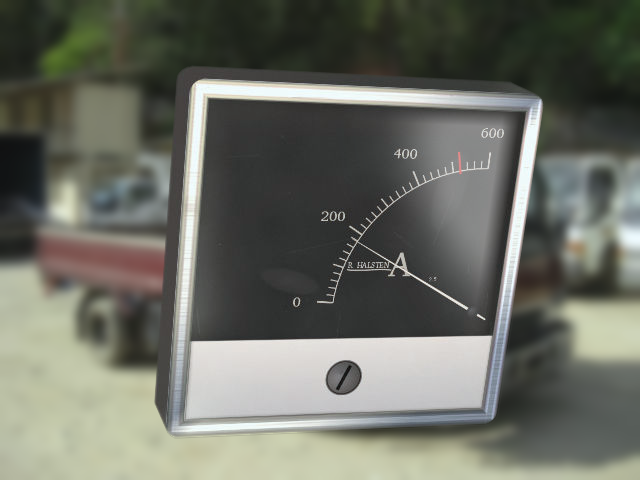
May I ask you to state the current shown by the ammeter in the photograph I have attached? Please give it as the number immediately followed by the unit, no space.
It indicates 180A
